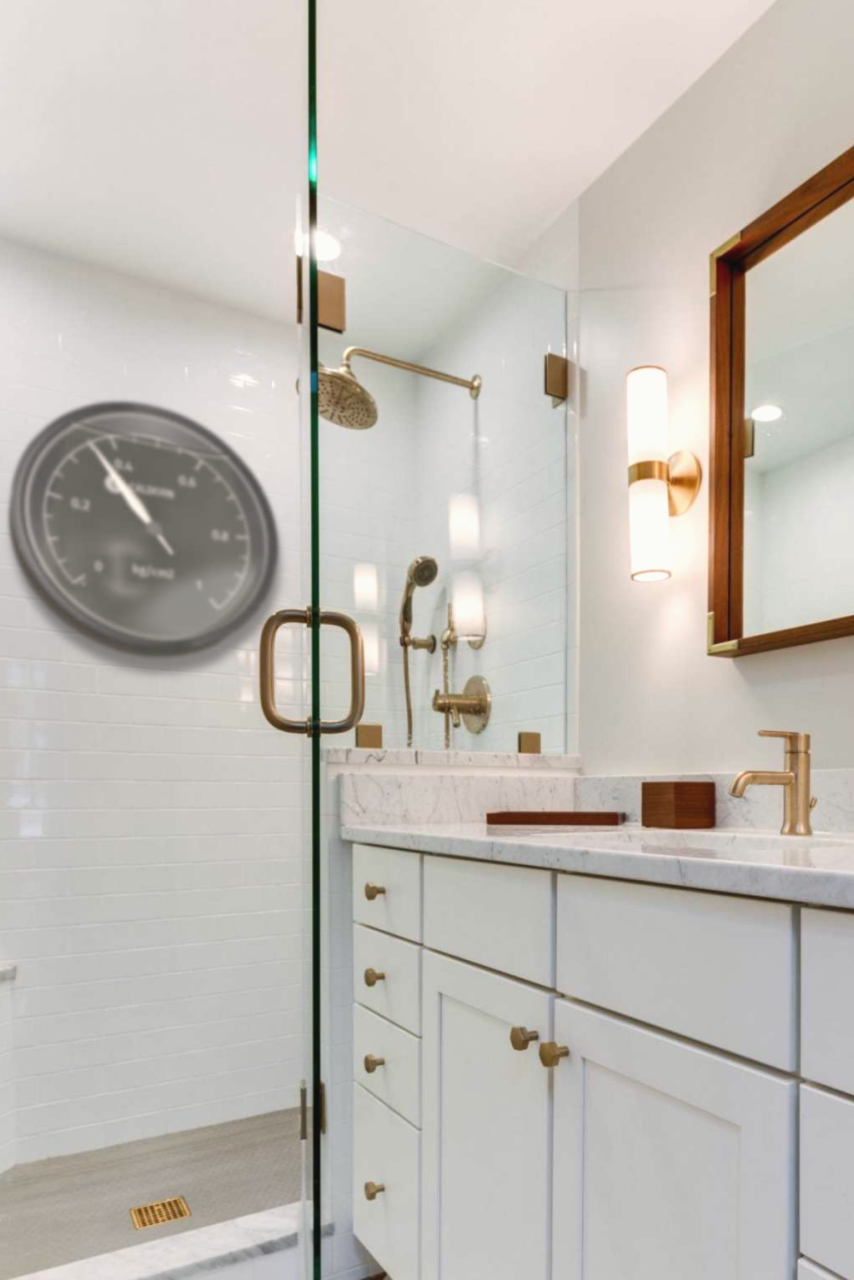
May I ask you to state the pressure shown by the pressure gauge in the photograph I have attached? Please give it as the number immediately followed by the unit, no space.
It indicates 0.35kg/cm²
